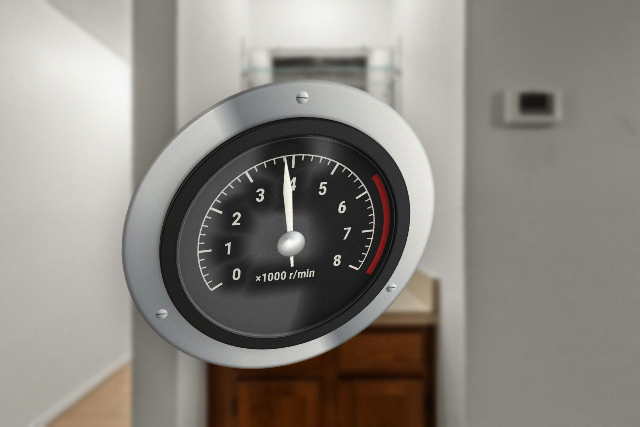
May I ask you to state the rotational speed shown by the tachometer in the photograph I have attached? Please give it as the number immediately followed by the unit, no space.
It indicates 3800rpm
